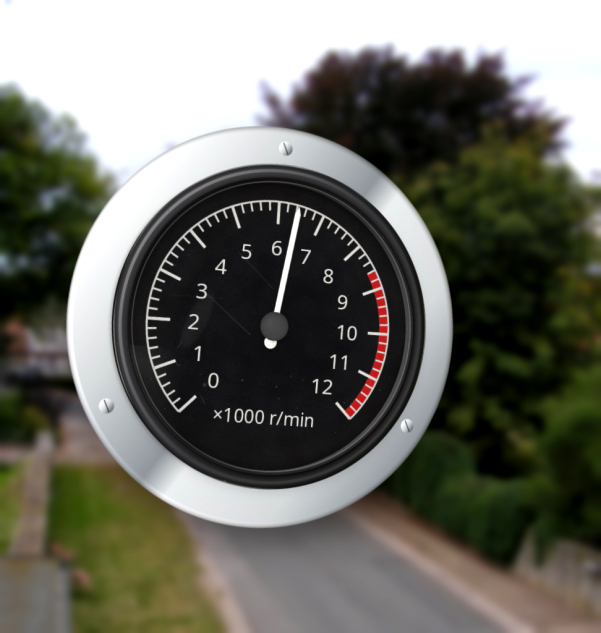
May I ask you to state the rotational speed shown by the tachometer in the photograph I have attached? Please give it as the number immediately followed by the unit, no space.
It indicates 6400rpm
